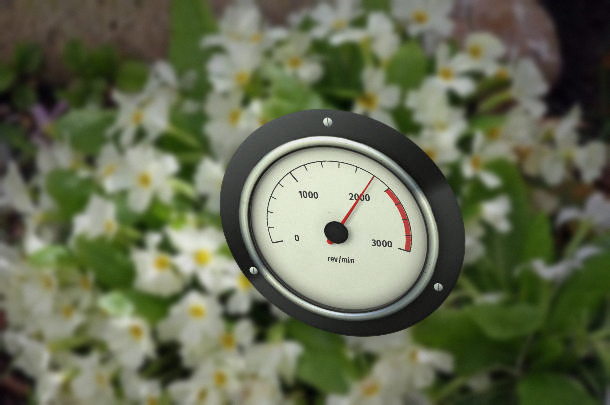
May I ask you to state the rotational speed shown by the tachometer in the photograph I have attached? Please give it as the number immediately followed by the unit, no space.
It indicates 2000rpm
